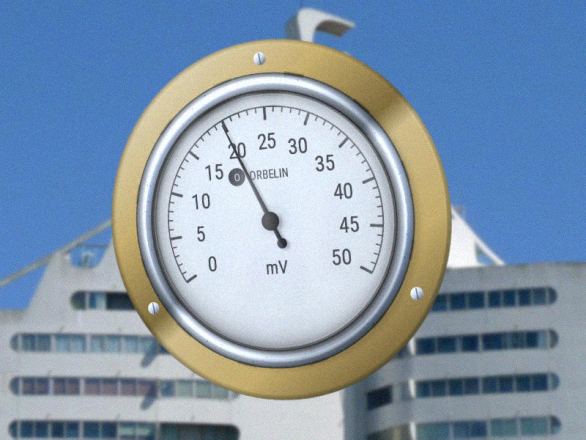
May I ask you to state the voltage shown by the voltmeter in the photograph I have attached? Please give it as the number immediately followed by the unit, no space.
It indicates 20mV
